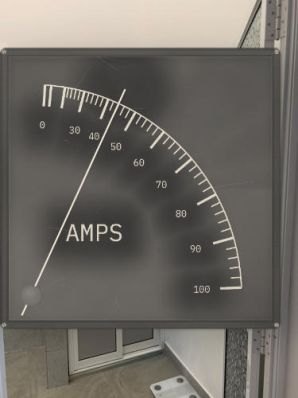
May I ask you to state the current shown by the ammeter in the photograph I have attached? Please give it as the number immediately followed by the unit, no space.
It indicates 44A
